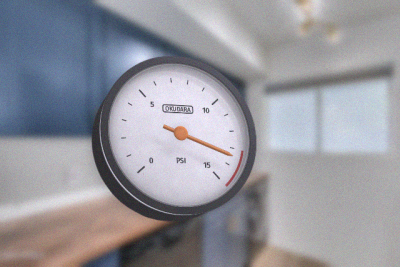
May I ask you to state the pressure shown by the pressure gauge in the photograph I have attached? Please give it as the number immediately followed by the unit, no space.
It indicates 13.5psi
